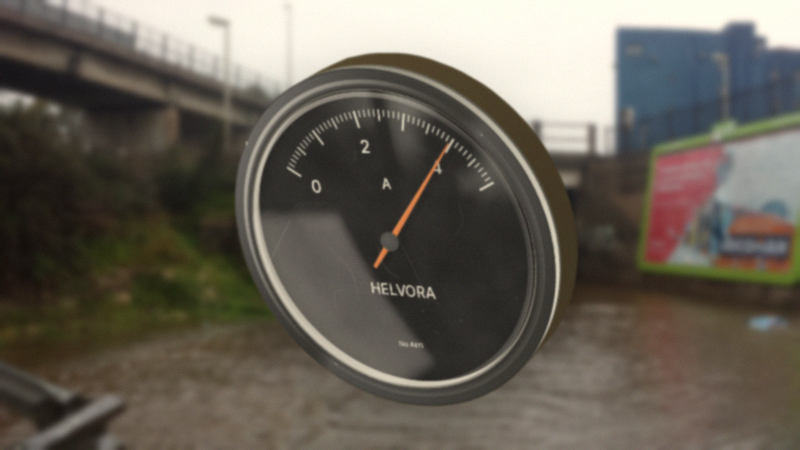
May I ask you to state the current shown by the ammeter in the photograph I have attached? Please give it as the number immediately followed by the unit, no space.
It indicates 4A
